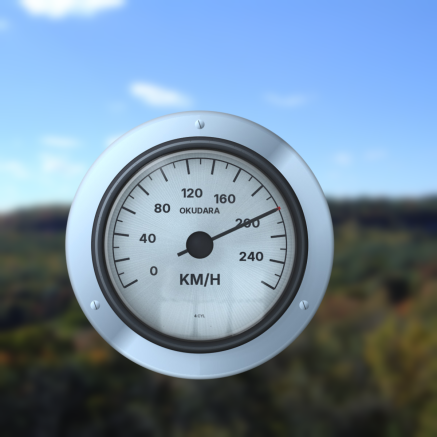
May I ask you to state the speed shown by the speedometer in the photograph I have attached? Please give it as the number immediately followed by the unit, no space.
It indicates 200km/h
